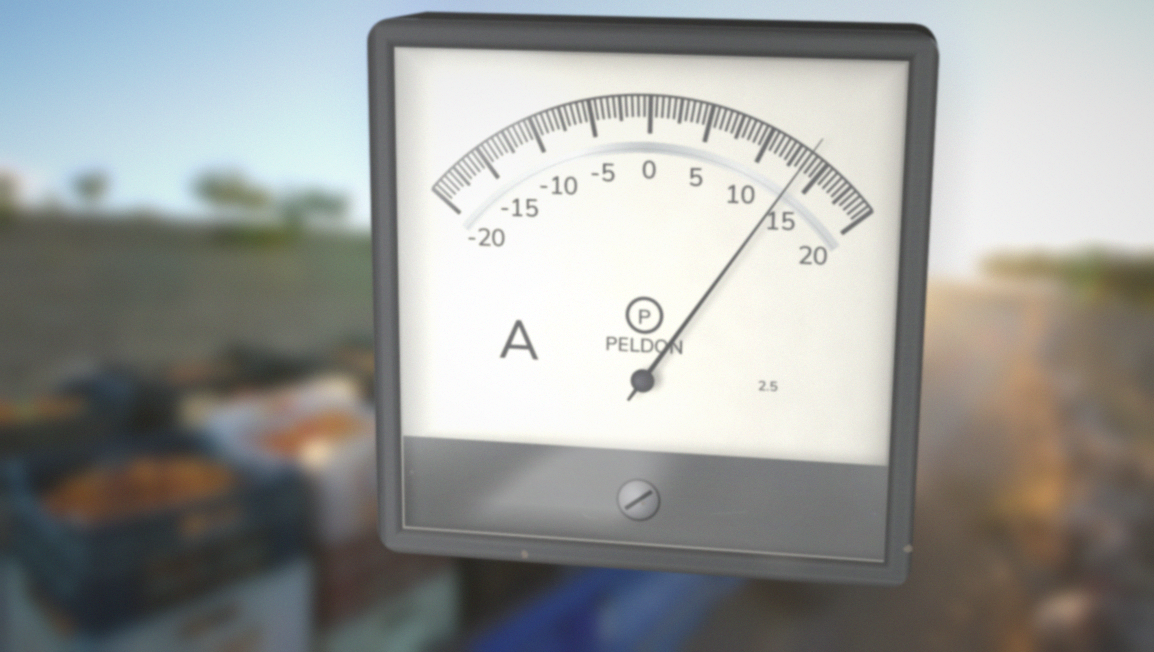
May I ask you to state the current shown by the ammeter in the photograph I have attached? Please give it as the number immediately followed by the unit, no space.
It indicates 13.5A
